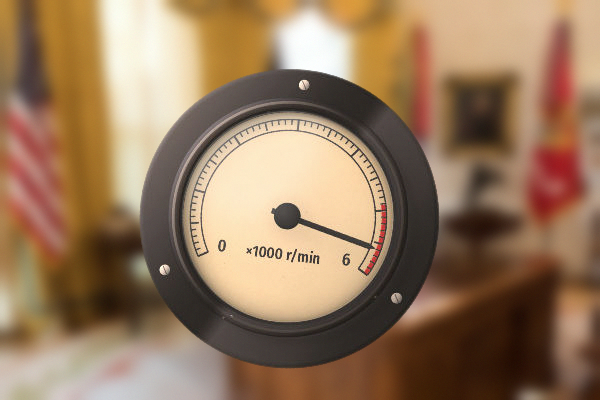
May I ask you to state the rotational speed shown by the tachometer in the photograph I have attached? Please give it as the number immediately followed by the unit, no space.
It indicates 5600rpm
